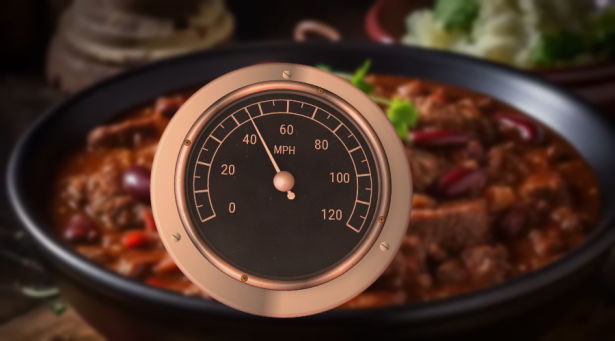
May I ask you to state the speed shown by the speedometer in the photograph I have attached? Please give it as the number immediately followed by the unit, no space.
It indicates 45mph
